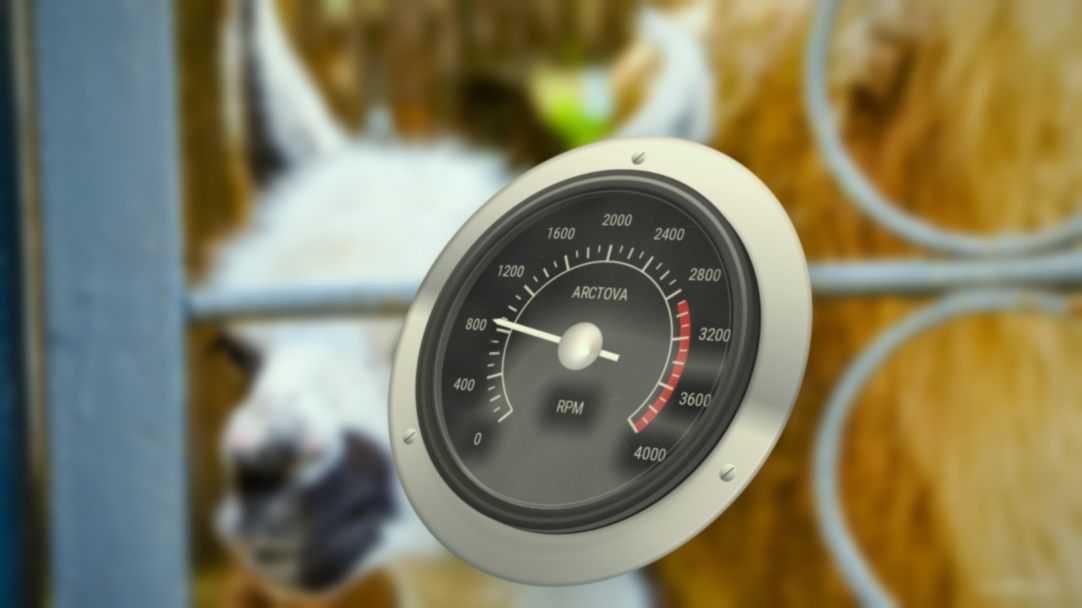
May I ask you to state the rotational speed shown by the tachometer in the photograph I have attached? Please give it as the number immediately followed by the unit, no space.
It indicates 850rpm
